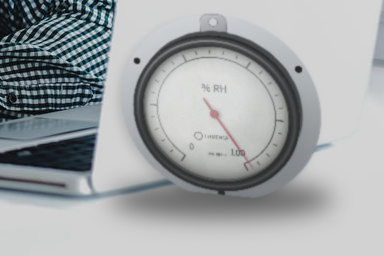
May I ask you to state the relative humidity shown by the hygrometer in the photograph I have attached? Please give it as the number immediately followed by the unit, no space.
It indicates 98%
